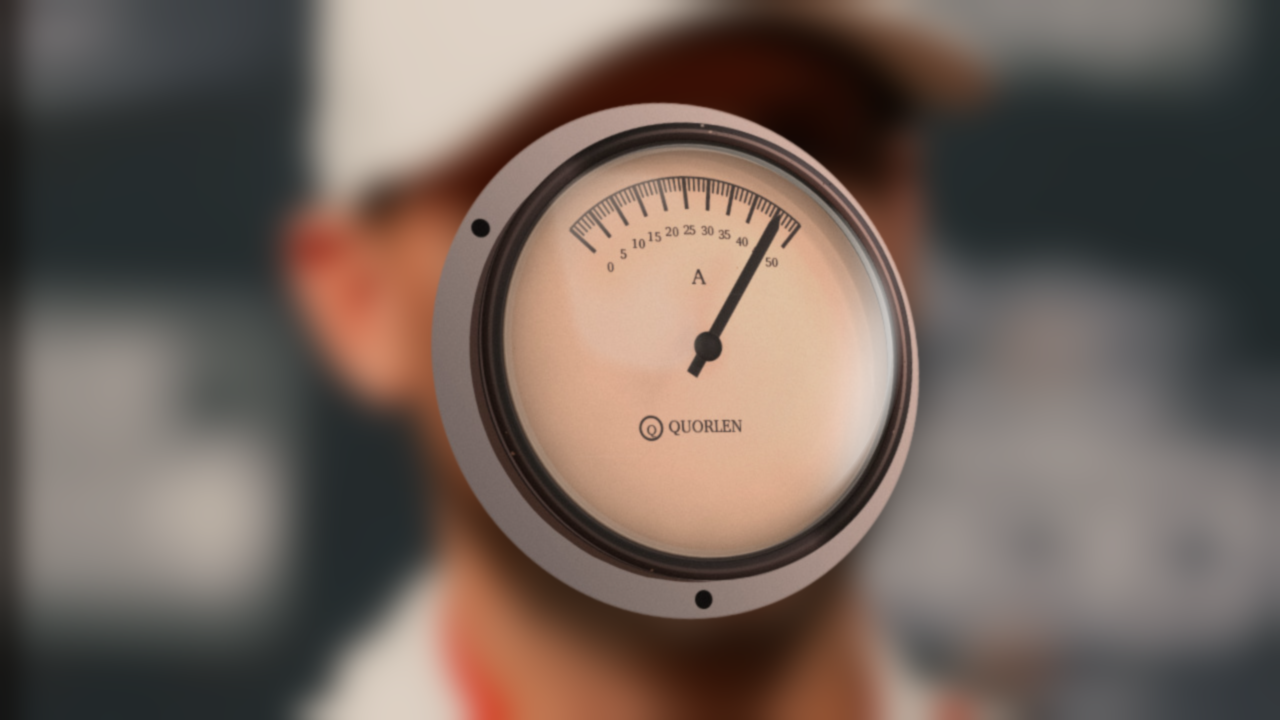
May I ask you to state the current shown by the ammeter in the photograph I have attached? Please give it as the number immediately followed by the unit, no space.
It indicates 45A
